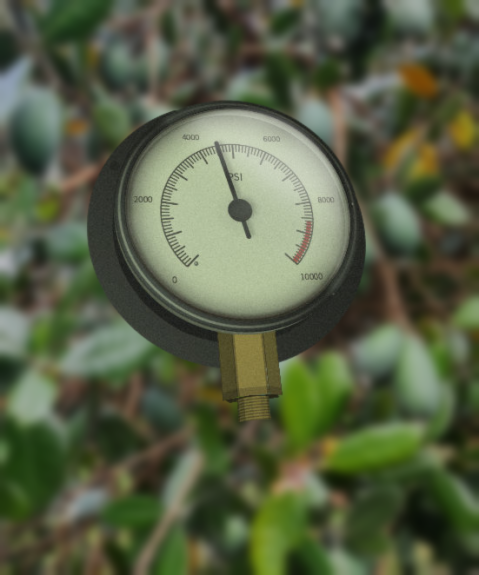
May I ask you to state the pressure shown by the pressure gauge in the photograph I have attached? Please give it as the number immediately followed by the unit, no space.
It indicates 4500psi
